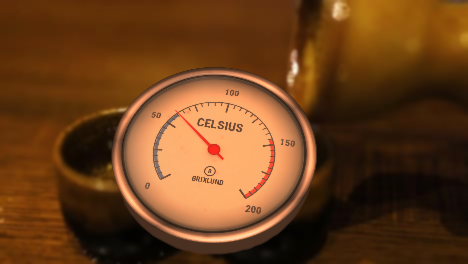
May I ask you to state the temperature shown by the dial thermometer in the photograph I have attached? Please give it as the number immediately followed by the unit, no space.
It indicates 60°C
